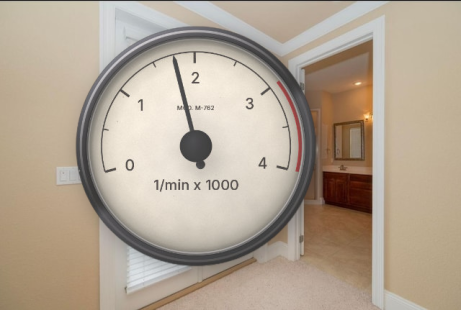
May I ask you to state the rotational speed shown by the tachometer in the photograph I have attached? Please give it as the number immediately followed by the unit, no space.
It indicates 1750rpm
